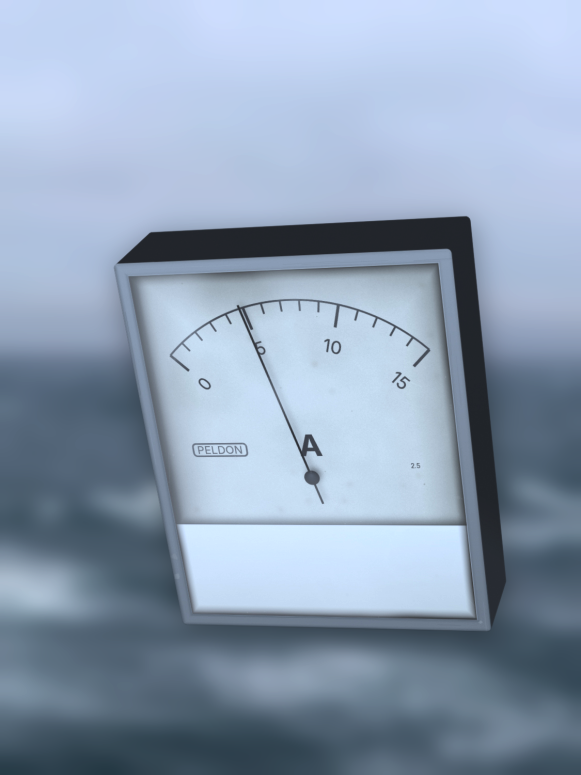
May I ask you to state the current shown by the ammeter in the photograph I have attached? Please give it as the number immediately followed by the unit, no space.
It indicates 5A
